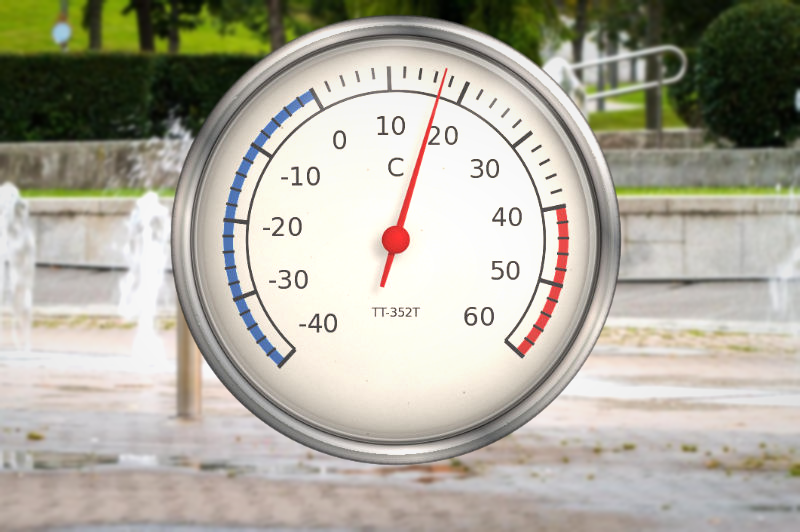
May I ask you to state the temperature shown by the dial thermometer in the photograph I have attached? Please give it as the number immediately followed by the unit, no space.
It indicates 17°C
